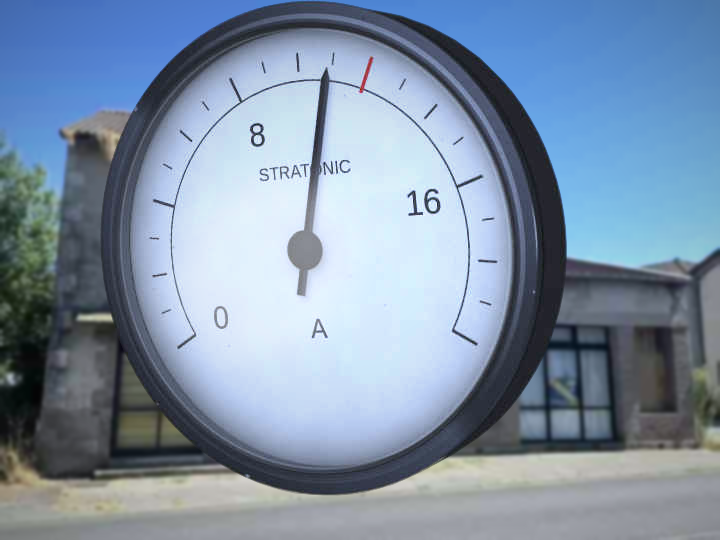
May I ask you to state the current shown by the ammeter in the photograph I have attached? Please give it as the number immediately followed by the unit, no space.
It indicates 11A
